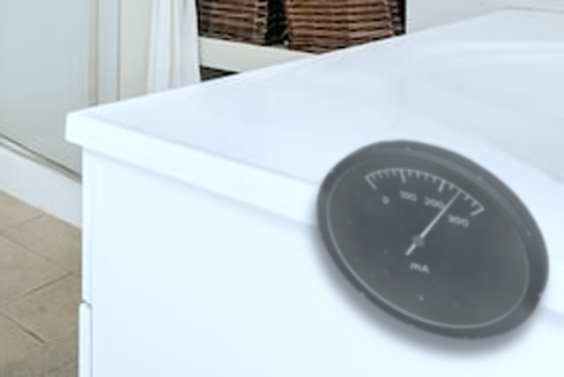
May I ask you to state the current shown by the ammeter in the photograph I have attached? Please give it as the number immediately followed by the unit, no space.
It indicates 240mA
